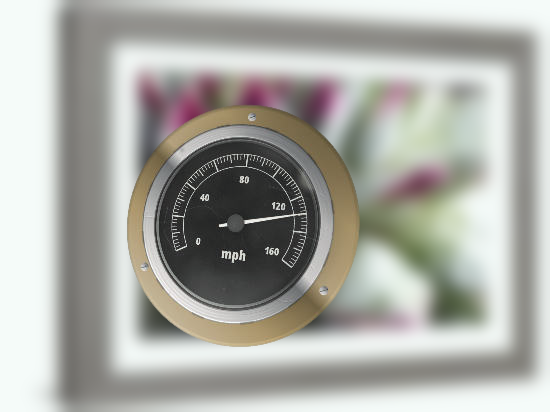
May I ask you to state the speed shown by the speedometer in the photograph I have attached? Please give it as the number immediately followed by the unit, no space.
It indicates 130mph
